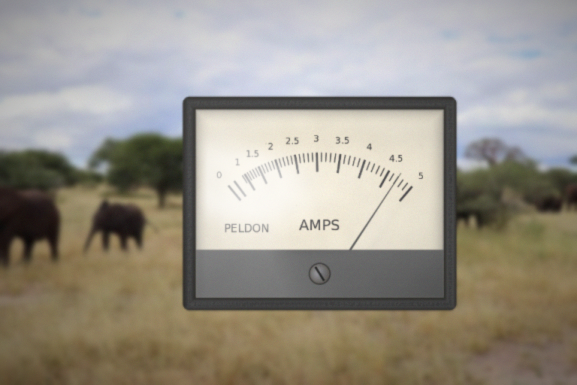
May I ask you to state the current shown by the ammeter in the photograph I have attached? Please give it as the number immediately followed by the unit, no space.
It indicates 4.7A
